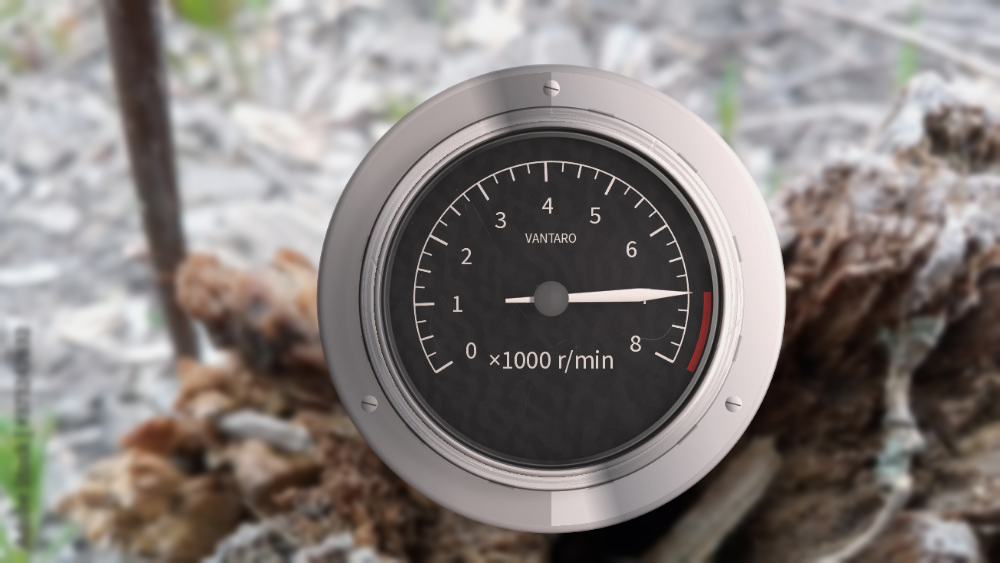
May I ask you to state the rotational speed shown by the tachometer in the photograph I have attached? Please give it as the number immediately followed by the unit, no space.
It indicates 7000rpm
